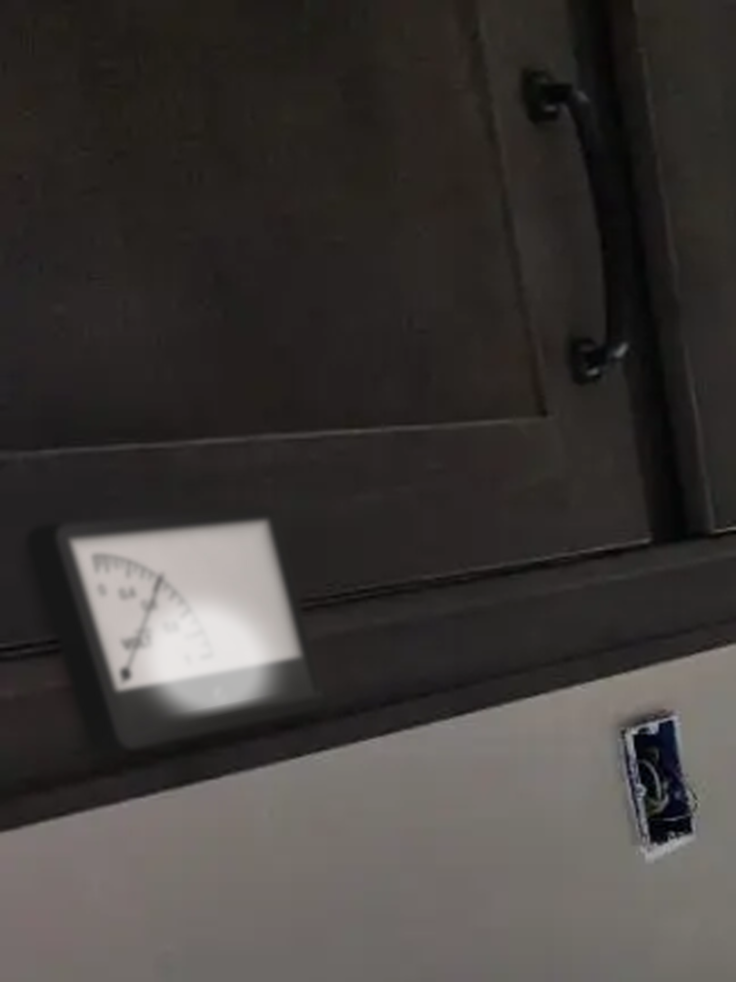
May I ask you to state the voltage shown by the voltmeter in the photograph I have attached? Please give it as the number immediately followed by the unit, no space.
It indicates 0.6V
